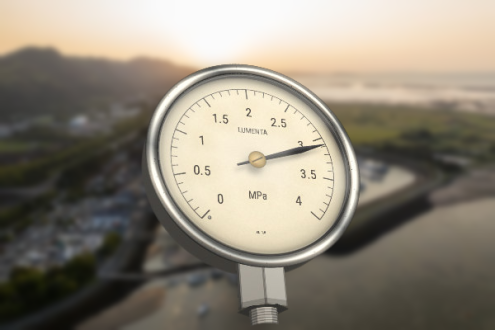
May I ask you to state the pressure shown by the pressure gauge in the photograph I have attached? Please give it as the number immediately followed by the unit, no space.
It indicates 3.1MPa
